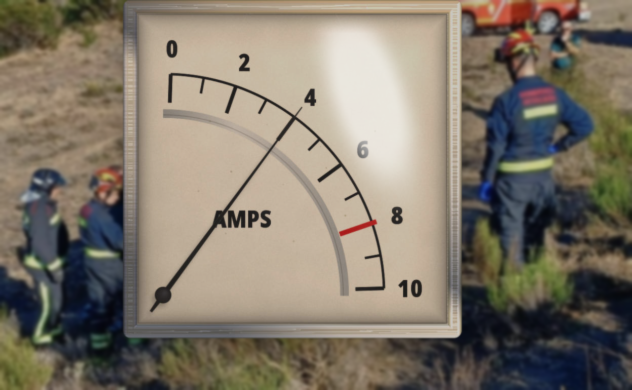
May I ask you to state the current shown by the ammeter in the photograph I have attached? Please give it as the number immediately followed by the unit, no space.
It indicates 4A
